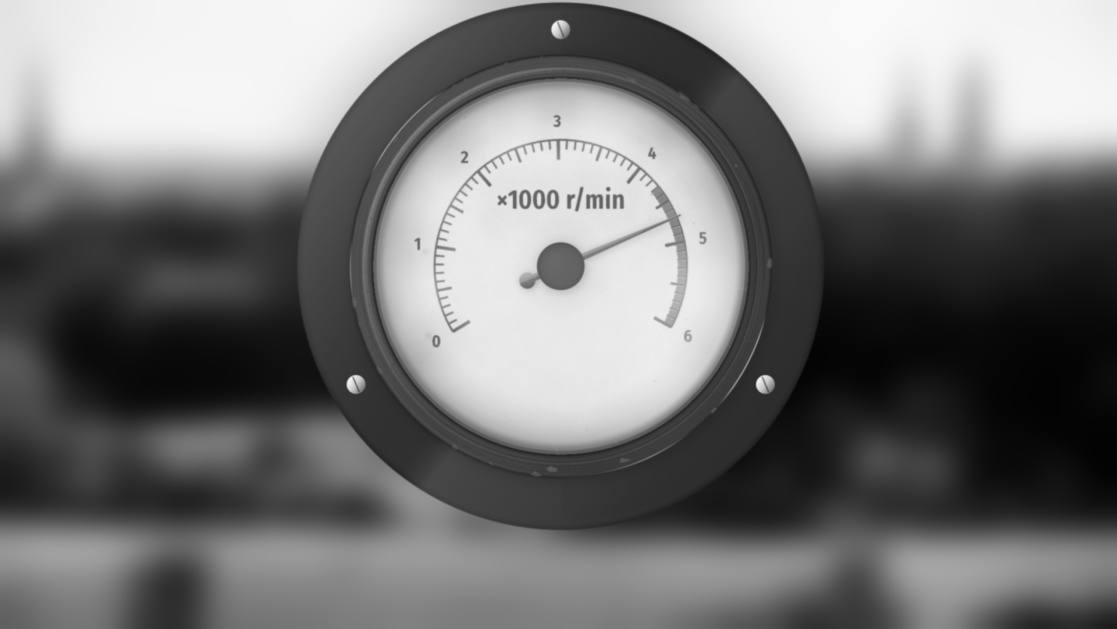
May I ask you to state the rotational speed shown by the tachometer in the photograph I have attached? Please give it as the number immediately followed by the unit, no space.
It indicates 4700rpm
